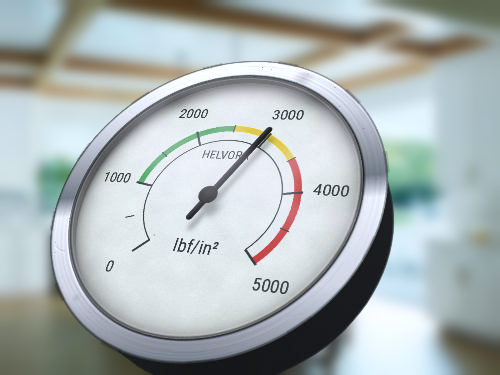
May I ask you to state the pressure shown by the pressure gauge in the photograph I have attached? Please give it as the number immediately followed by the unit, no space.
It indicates 3000psi
